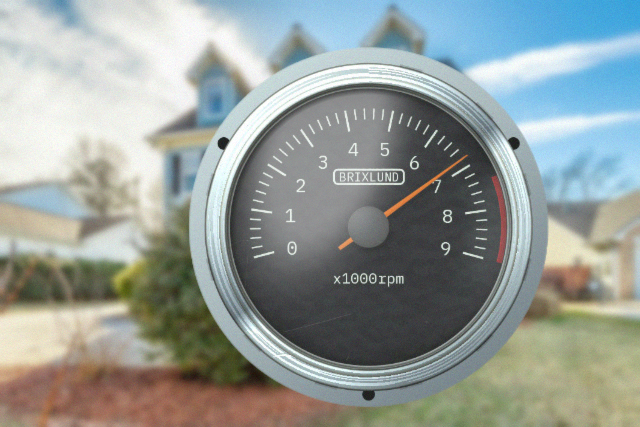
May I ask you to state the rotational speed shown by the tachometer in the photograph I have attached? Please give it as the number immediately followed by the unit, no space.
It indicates 6800rpm
